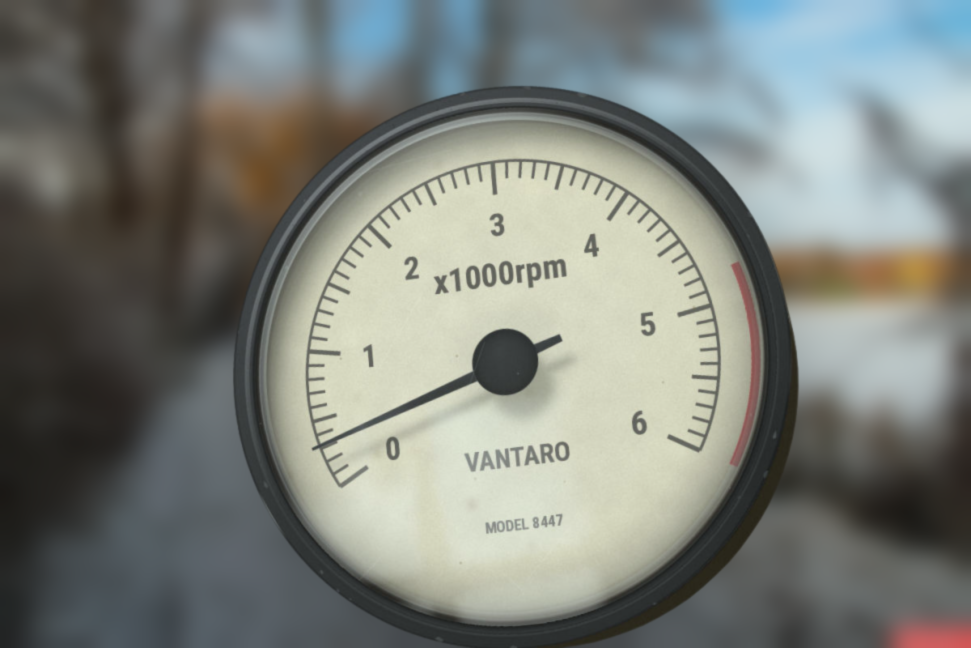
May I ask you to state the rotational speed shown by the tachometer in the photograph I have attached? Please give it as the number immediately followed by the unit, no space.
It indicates 300rpm
